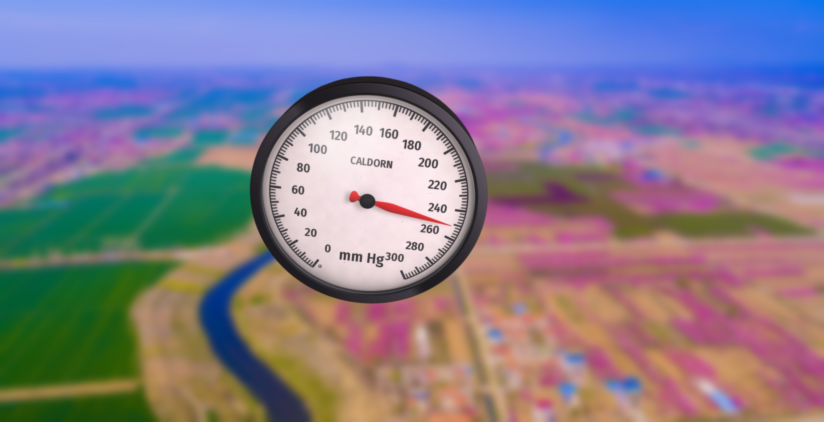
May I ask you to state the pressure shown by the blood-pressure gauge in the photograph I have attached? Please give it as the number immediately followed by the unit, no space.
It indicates 250mmHg
